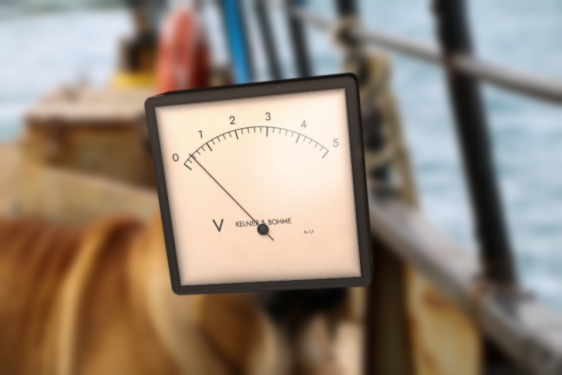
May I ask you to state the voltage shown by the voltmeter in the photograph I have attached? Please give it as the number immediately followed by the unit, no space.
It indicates 0.4V
